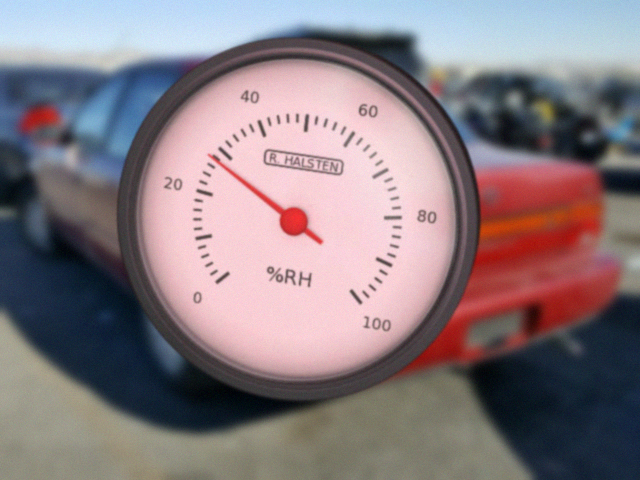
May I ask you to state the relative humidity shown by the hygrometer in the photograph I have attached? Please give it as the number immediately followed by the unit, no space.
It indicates 28%
